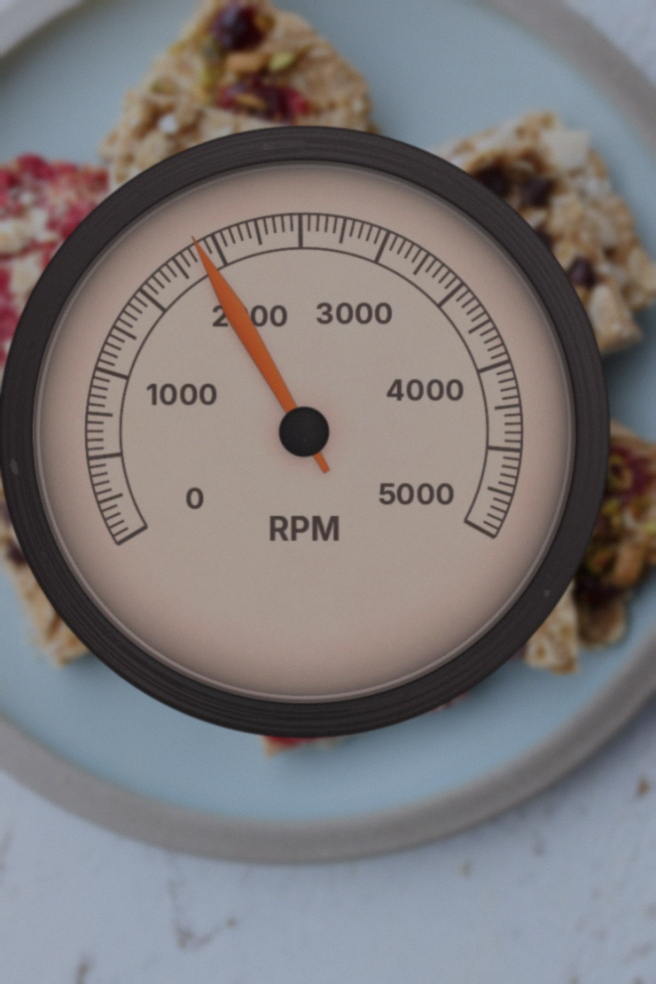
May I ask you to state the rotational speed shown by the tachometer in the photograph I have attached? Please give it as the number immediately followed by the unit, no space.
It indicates 1900rpm
